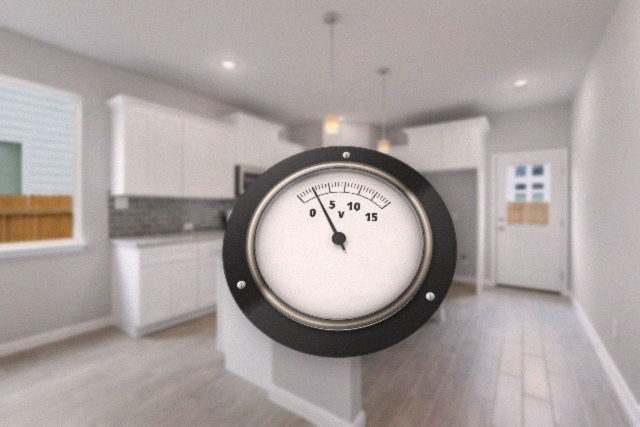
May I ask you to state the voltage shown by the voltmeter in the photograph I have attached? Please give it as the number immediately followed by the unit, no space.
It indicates 2.5V
